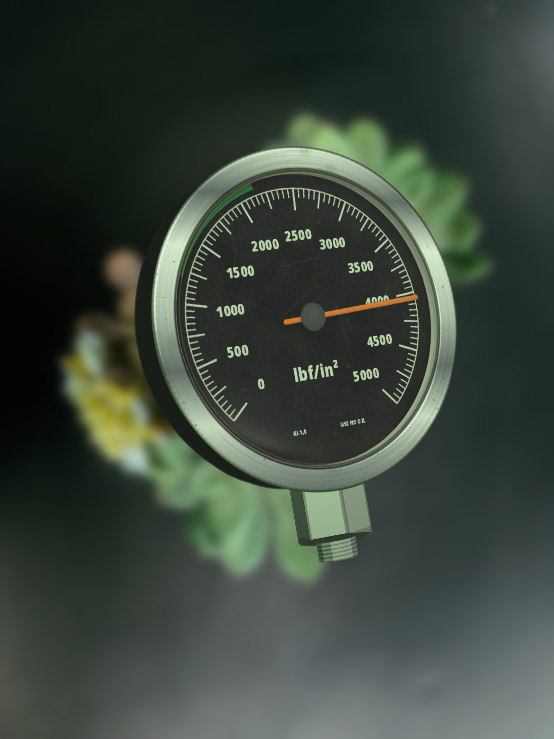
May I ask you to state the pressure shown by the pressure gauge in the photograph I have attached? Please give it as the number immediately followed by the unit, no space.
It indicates 4050psi
